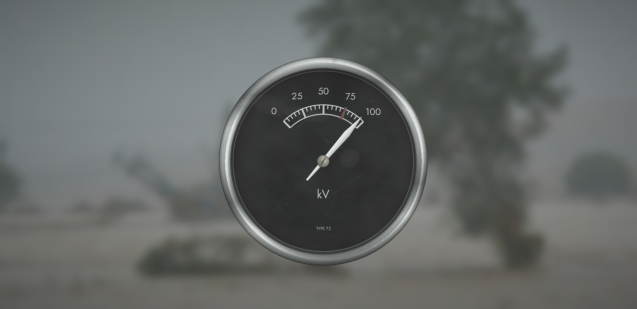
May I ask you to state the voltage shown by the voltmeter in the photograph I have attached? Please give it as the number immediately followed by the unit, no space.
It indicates 95kV
